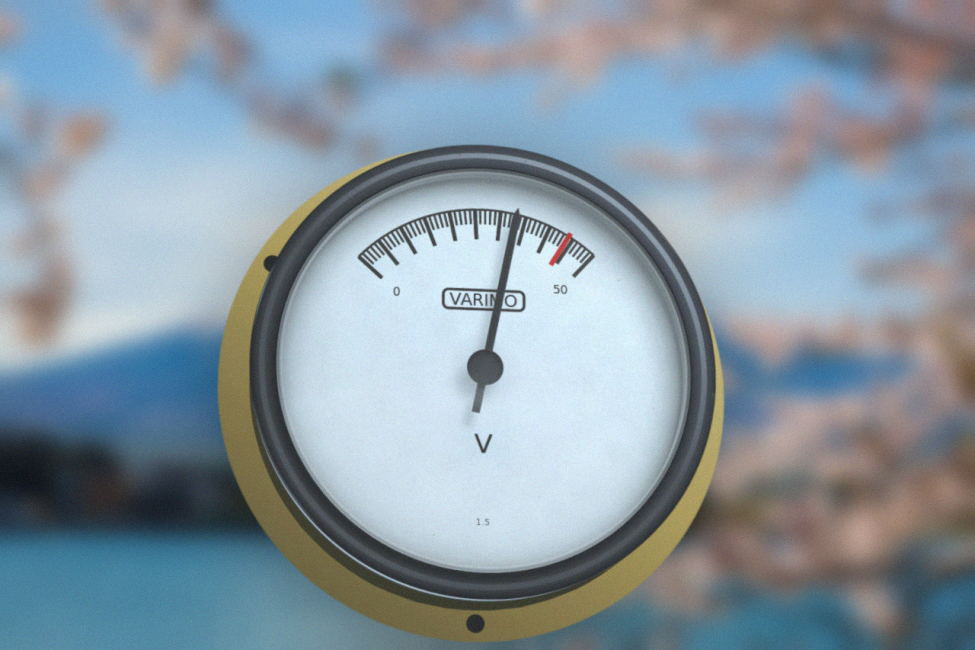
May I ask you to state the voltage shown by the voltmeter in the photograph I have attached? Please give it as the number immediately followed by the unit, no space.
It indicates 33V
